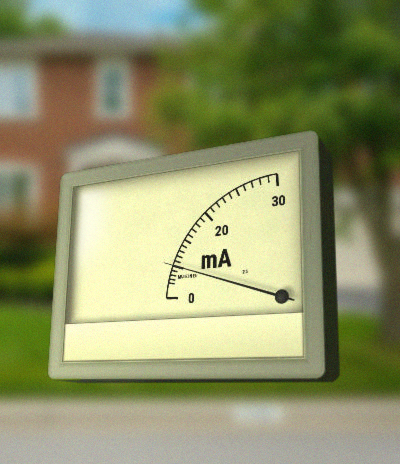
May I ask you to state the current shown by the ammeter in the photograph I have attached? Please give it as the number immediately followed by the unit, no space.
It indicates 10mA
